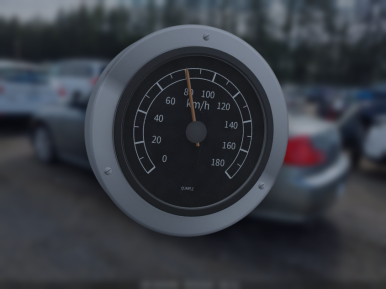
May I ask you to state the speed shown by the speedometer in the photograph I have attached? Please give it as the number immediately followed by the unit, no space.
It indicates 80km/h
